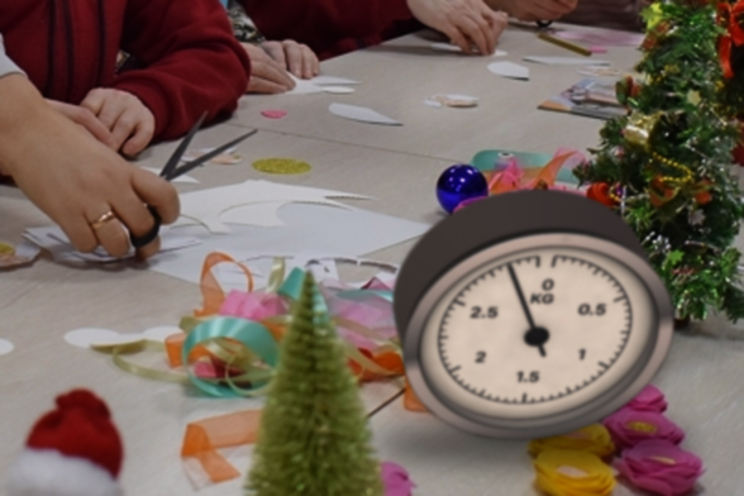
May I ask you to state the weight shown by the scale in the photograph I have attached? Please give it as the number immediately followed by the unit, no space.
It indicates 2.85kg
